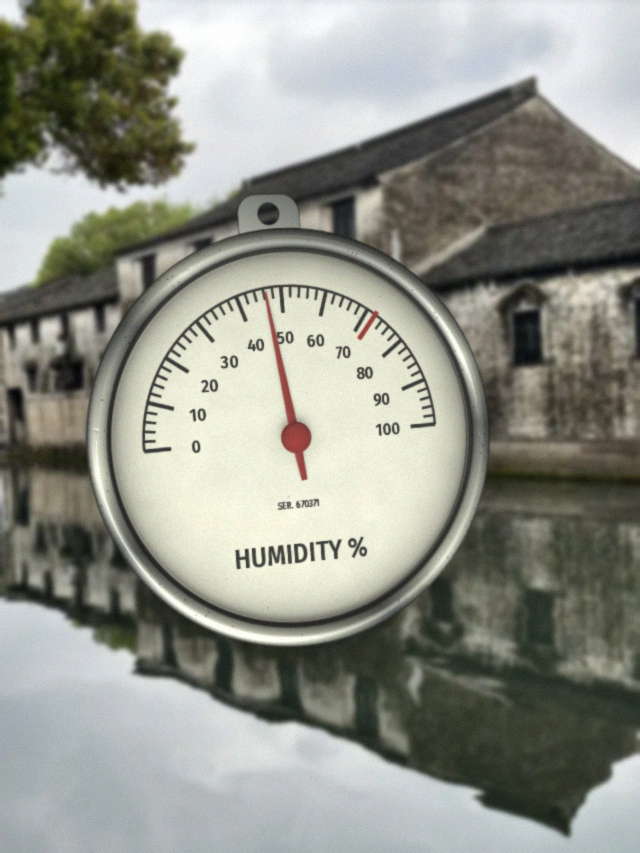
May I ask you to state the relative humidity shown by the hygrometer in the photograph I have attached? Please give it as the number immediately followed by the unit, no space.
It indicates 46%
